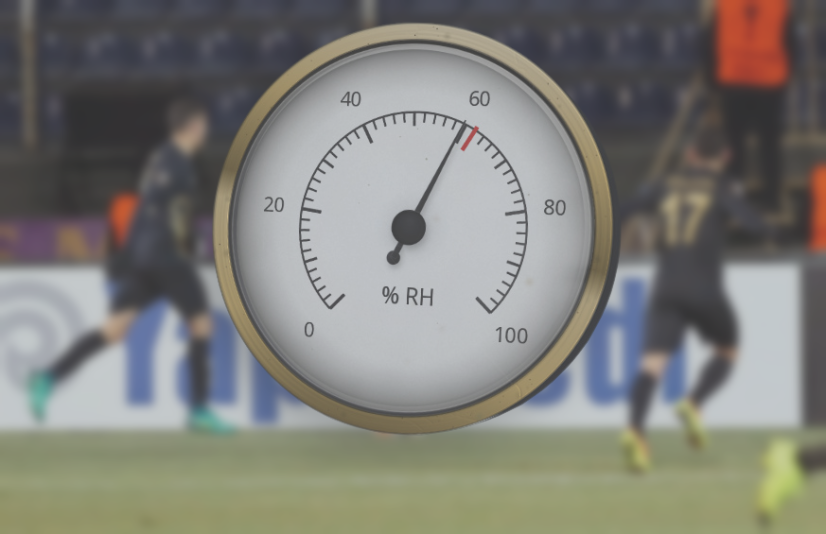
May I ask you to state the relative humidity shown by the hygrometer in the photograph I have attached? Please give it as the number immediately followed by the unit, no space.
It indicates 60%
